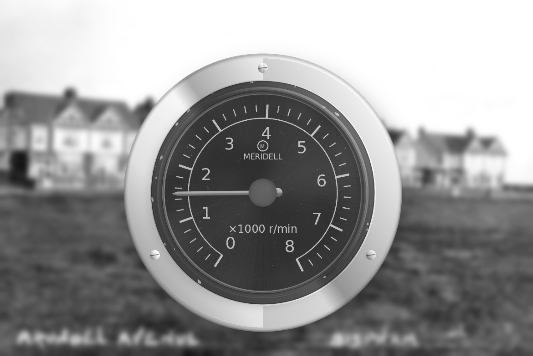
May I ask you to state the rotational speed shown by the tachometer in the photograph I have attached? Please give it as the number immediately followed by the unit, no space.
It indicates 1500rpm
